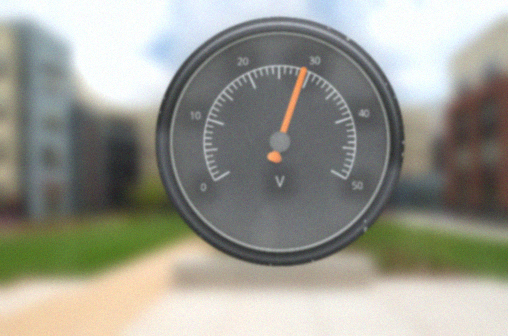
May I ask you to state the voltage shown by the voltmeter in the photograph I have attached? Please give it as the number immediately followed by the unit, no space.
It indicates 29V
